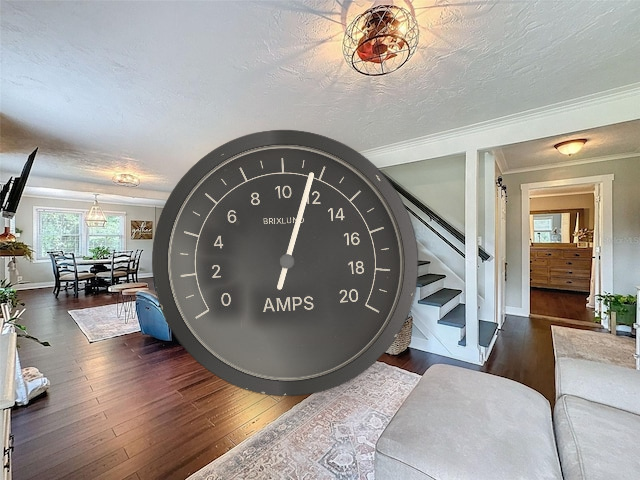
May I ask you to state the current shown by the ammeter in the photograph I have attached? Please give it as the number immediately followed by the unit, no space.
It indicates 11.5A
